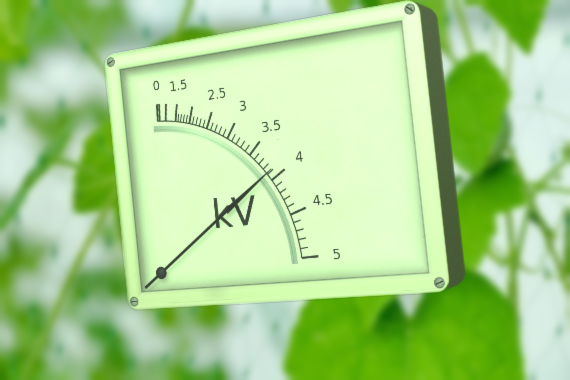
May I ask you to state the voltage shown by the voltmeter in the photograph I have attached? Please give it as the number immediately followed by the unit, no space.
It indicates 3.9kV
